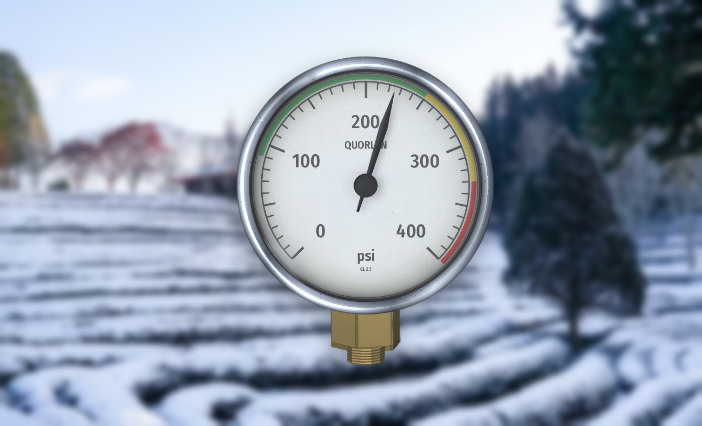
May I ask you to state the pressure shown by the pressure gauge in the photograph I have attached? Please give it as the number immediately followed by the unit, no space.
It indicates 225psi
